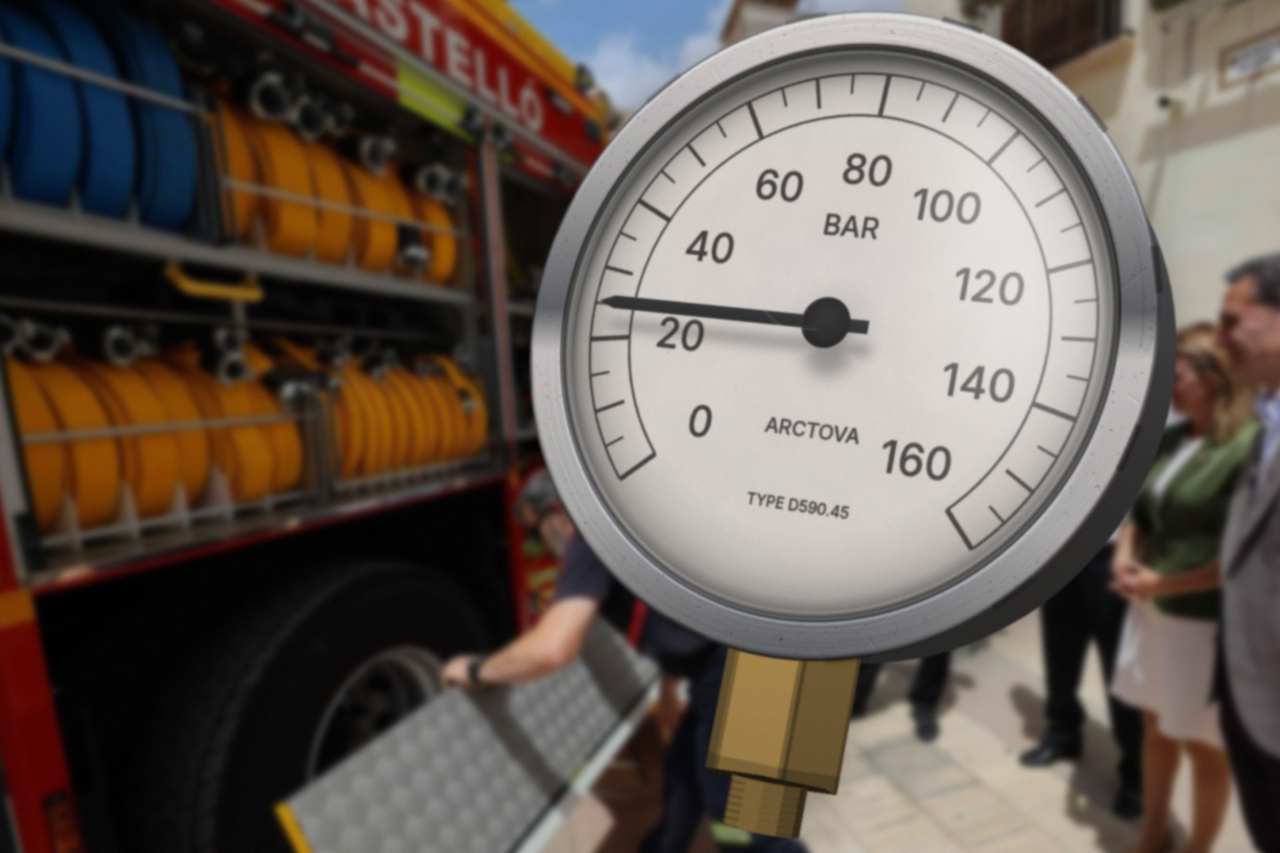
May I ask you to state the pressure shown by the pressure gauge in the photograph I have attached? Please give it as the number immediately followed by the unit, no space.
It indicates 25bar
